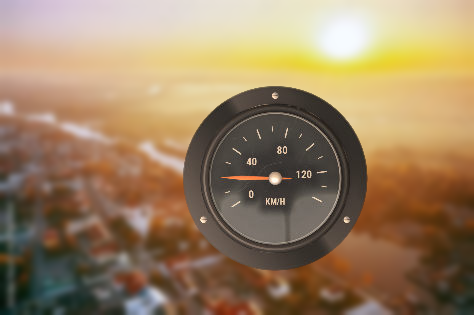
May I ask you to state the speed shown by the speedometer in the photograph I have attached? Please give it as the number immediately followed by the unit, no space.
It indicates 20km/h
